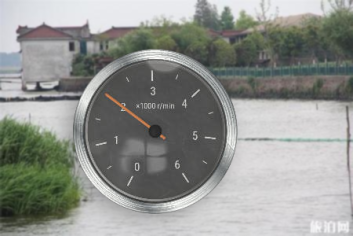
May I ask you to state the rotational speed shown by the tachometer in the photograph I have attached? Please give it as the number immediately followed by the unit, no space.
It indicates 2000rpm
